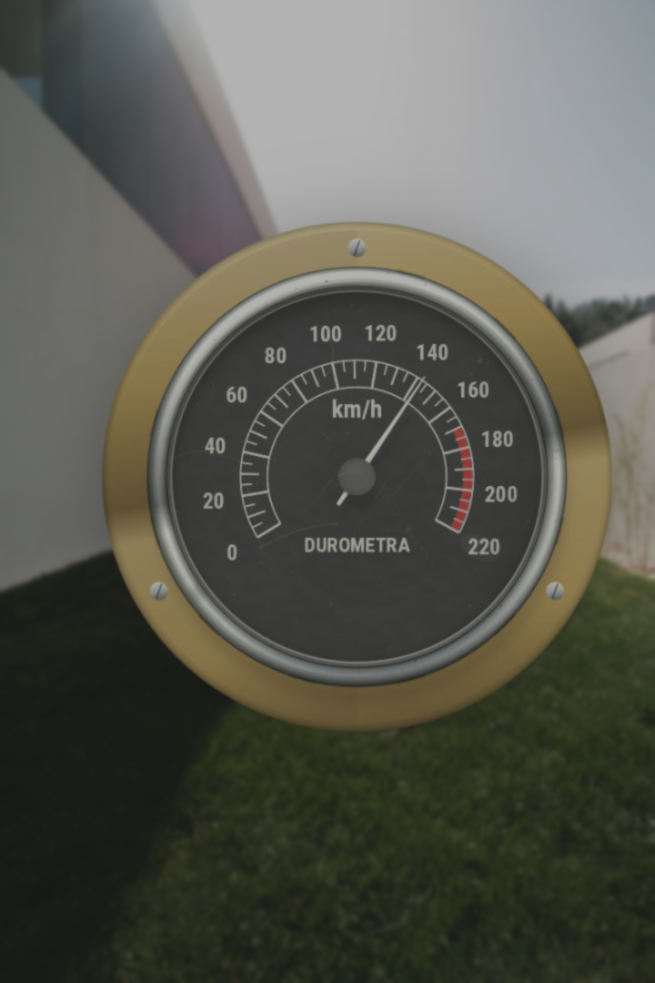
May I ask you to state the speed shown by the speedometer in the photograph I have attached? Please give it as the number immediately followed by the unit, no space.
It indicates 142.5km/h
